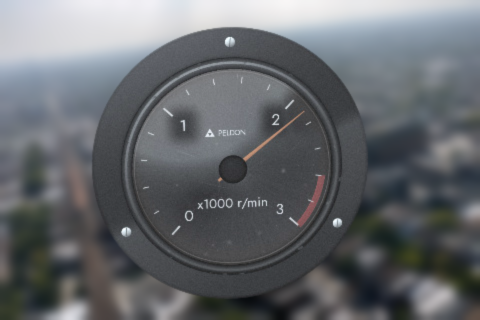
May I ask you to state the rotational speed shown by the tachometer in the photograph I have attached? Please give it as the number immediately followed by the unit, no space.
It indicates 2100rpm
